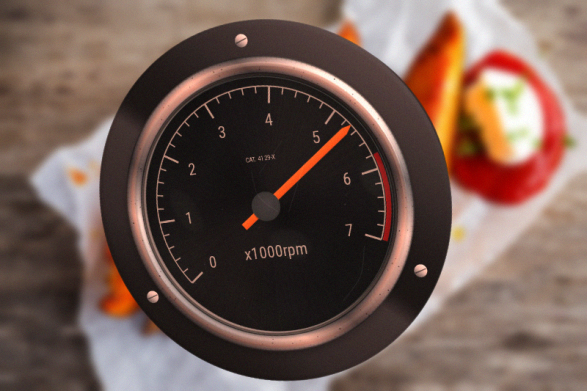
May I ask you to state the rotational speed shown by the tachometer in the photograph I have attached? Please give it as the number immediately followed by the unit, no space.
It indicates 5300rpm
